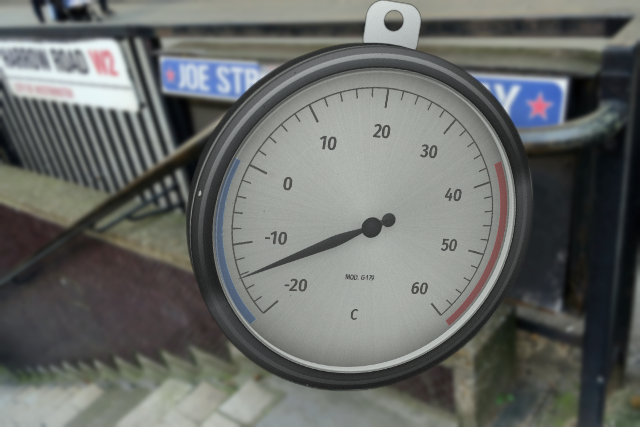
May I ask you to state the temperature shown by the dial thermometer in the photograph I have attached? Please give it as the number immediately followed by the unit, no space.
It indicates -14°C
